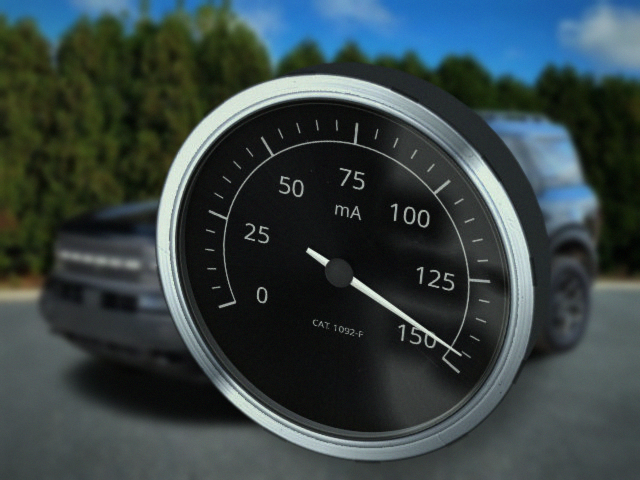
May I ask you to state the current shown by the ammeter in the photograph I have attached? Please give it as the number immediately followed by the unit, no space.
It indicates 145mA
